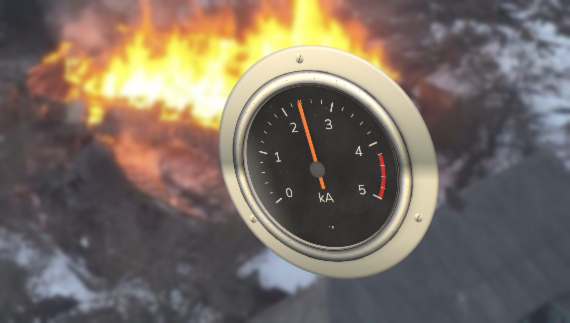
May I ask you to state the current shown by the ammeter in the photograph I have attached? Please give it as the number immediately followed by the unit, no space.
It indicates 2.4kA
